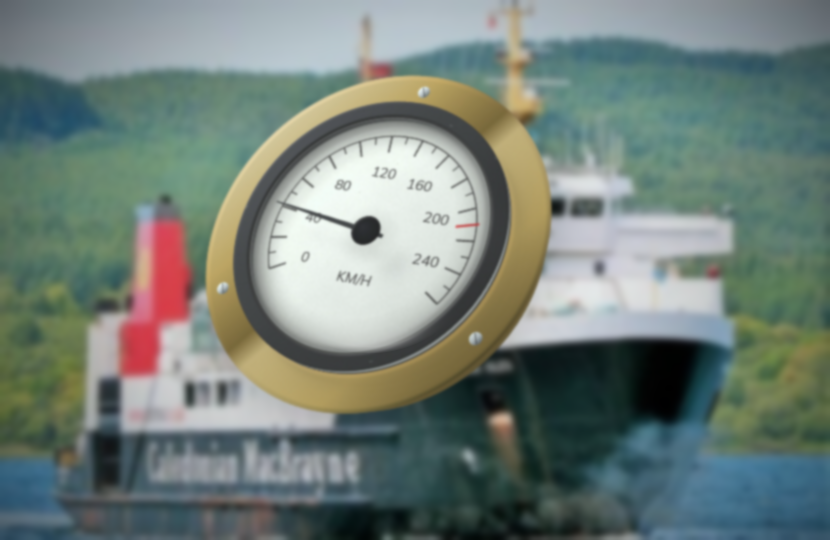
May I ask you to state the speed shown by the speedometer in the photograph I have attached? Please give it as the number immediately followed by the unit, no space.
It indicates 40km/h
